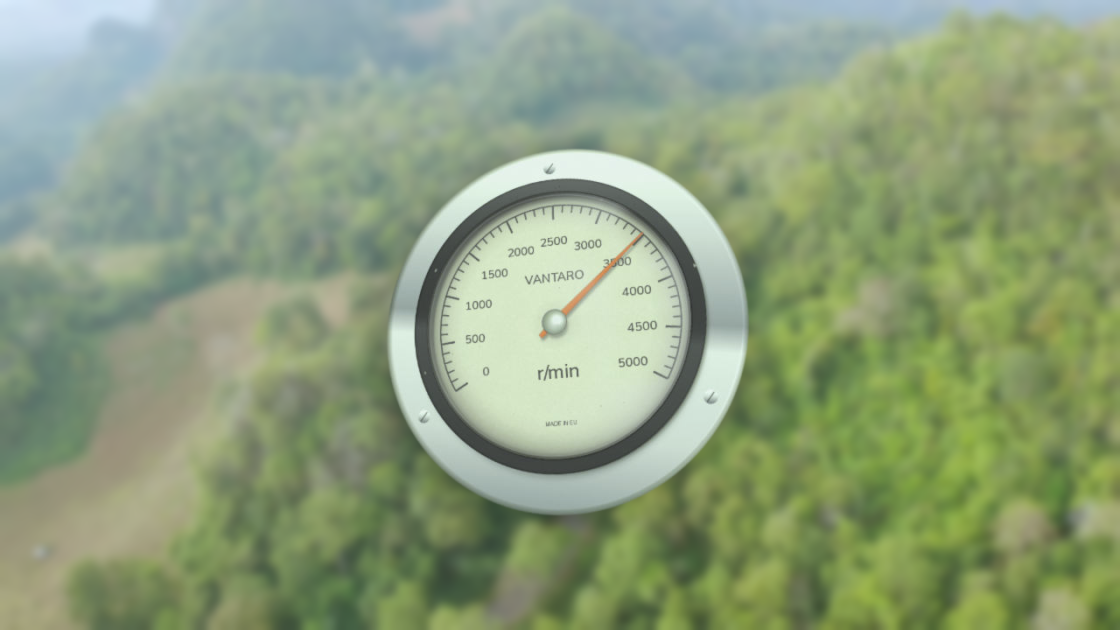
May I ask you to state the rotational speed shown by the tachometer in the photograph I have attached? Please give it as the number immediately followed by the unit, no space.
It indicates 3500rpm
